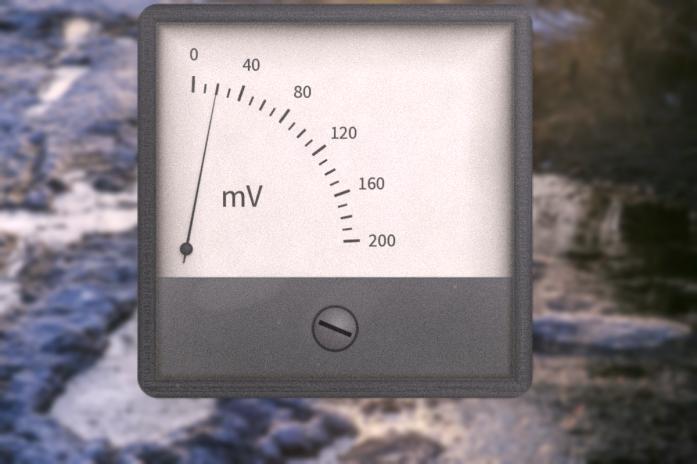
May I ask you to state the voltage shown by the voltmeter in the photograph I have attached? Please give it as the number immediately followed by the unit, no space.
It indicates 20mV
